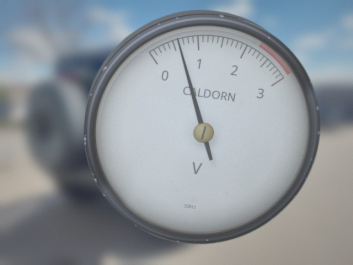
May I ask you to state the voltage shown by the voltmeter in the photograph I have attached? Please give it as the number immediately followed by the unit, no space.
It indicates 0.6V
